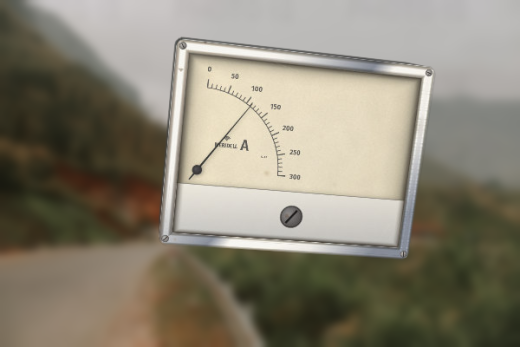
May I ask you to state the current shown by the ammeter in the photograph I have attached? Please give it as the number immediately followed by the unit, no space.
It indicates 110A
